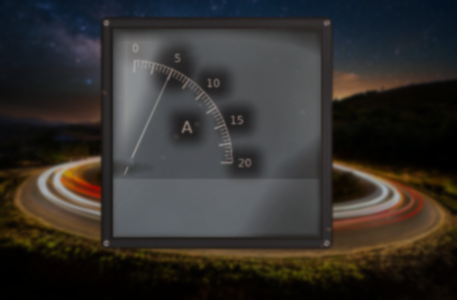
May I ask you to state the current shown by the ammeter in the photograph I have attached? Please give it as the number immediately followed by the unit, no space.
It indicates 5A
